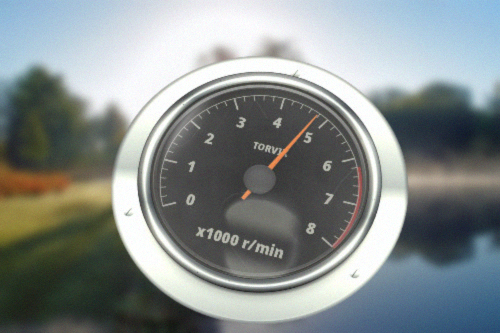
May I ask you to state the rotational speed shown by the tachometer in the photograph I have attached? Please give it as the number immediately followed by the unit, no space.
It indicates 4800rpm
